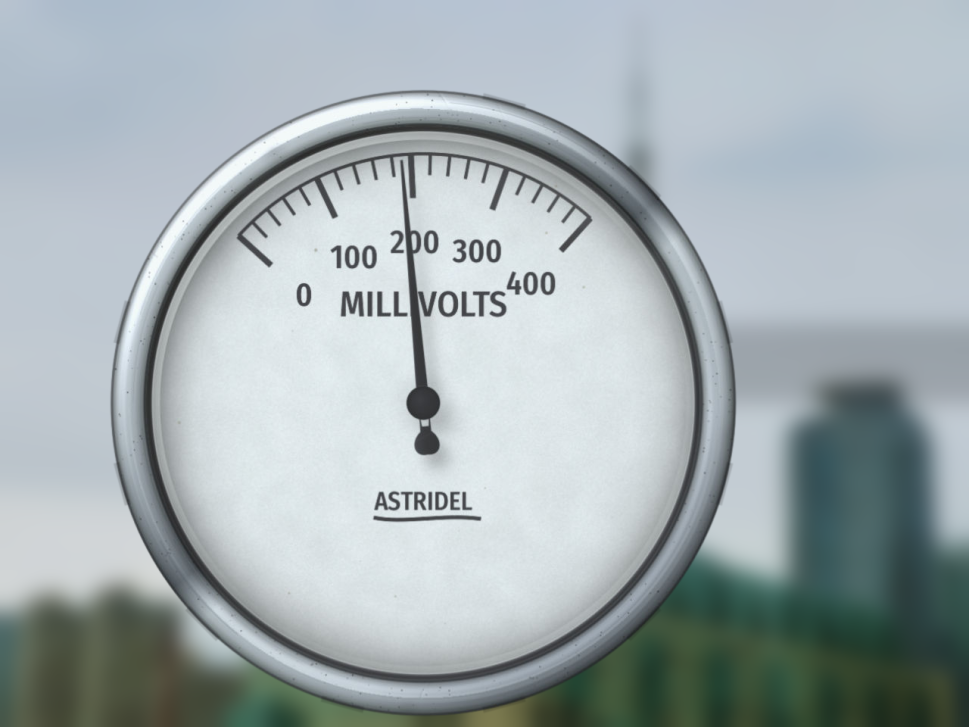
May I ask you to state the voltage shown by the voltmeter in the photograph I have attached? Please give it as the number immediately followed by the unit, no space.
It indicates 190mV
